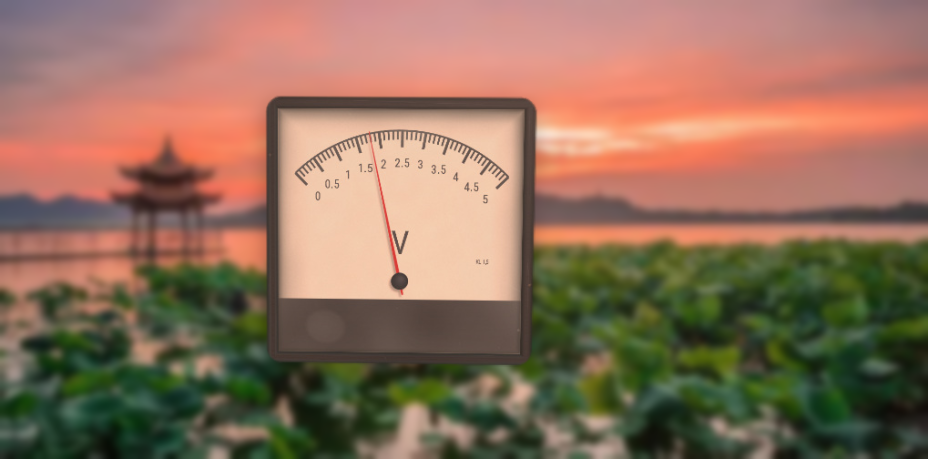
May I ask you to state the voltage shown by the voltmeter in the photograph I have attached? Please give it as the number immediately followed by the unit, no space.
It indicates 1.8V
